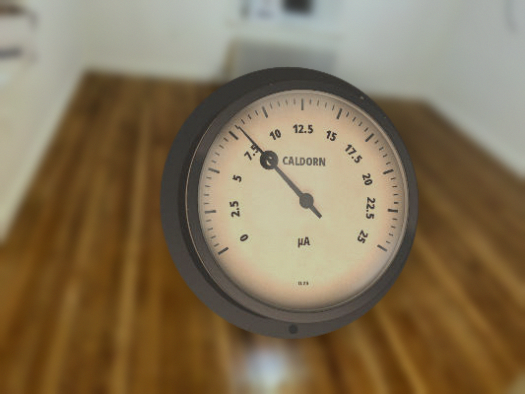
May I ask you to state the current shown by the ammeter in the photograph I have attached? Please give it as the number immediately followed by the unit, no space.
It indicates 8µA
